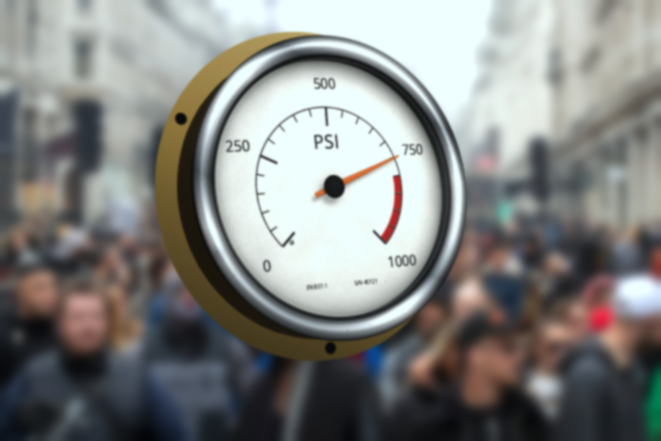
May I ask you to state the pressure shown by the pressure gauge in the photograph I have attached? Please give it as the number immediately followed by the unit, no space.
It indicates 750psi
